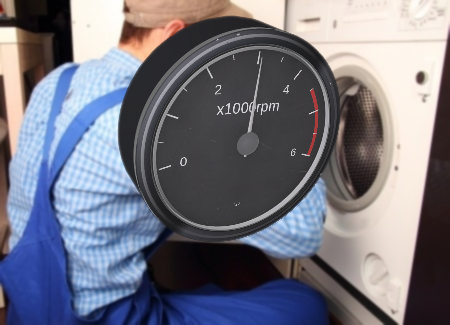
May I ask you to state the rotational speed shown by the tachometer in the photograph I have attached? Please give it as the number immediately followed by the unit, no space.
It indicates 3000rpm
